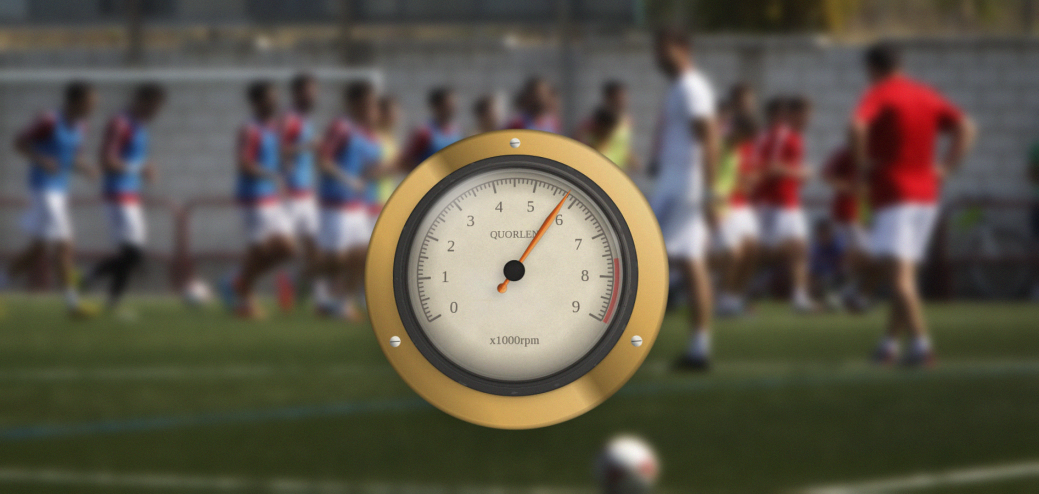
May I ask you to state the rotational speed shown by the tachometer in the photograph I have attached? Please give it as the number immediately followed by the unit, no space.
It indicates 5800rpm
